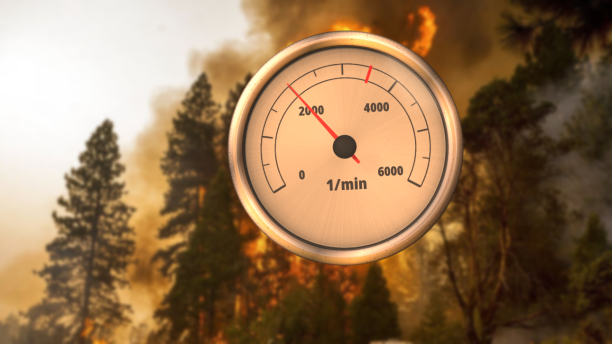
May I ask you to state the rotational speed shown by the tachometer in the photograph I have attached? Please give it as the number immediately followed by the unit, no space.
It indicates 2000rpm
